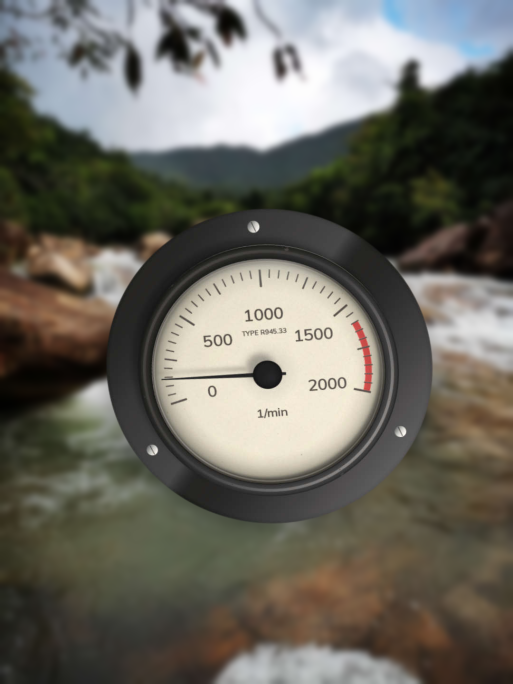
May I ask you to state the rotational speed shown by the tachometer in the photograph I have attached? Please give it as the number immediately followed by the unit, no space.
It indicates 150rpm
